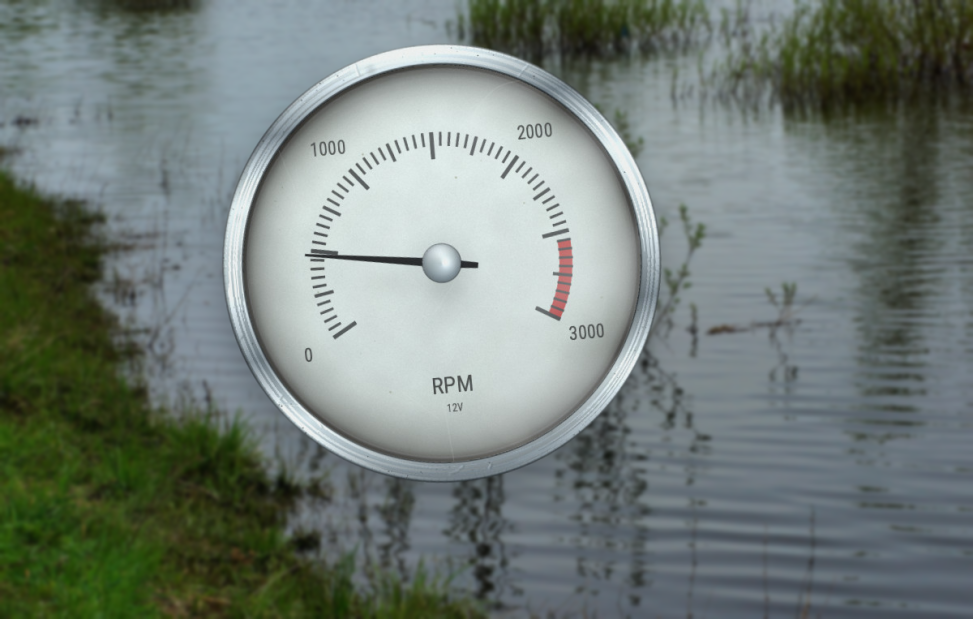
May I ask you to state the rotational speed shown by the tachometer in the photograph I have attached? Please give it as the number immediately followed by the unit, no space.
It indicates 475rpm
